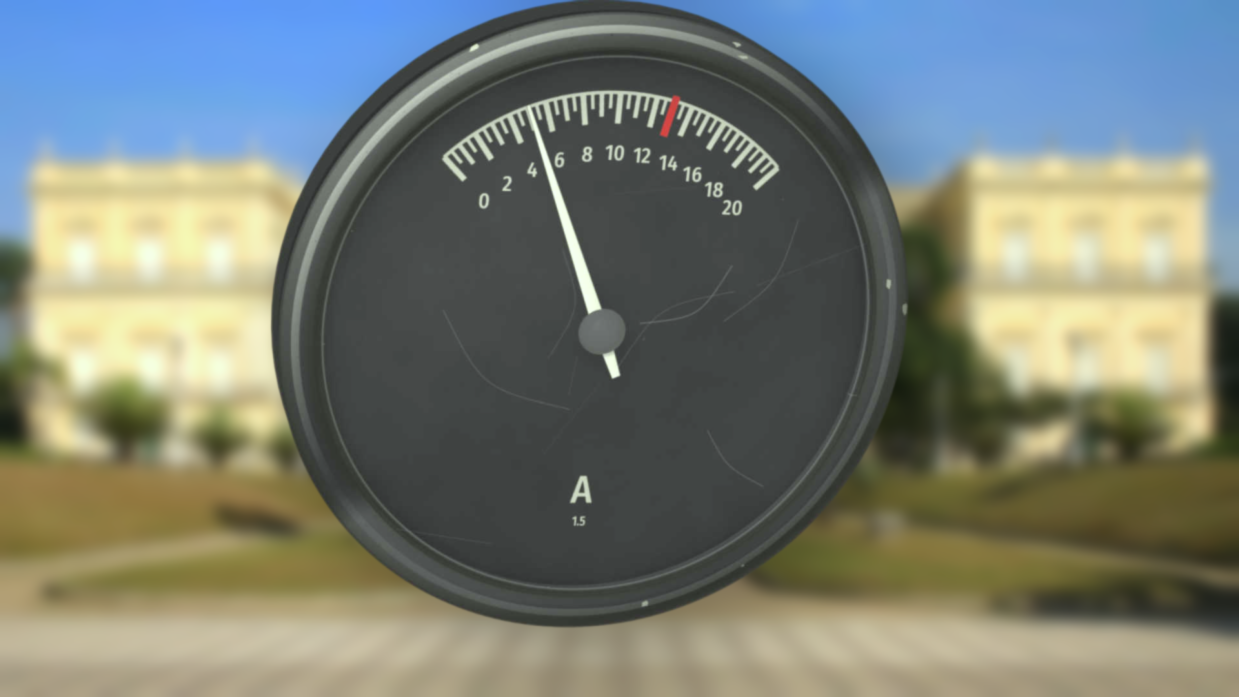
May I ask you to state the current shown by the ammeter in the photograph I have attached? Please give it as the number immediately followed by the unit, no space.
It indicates 5A
